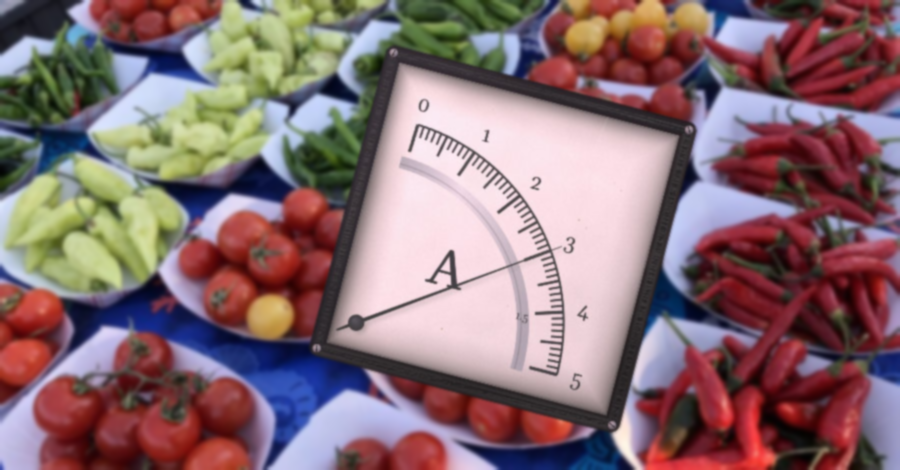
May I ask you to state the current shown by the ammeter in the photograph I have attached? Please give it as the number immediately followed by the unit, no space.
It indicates 3A
